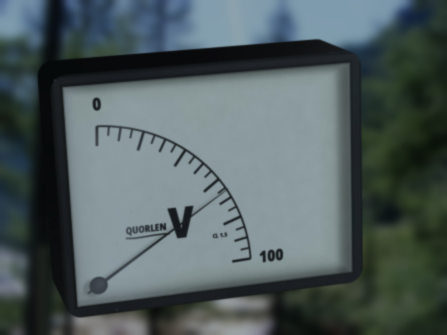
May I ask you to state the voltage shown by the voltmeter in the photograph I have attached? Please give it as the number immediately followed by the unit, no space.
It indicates 65V
